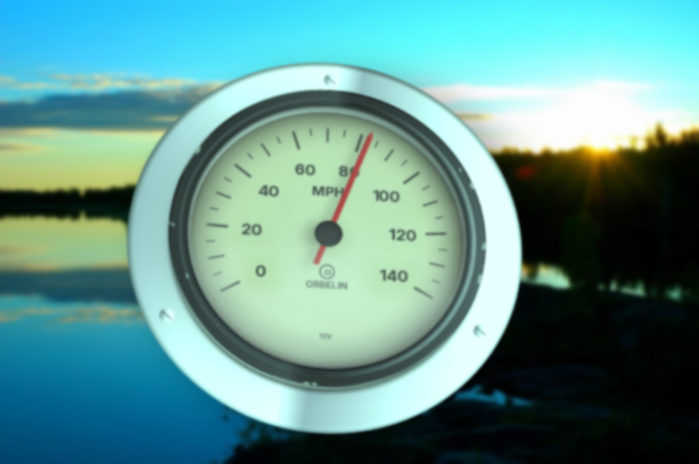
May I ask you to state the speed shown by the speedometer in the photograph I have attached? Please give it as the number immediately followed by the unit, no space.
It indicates 82.5mph
